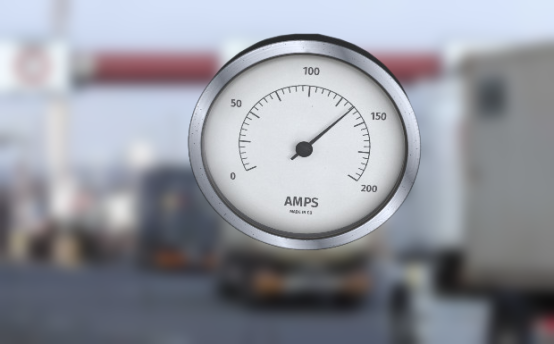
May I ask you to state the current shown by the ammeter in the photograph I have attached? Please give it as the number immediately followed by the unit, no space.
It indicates 135A
